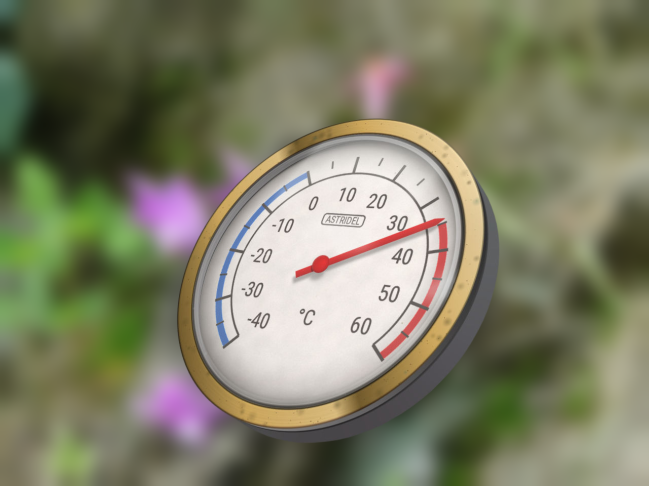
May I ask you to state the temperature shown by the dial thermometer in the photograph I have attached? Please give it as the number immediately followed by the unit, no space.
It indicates 35°C
